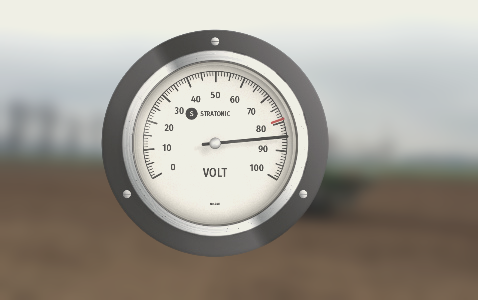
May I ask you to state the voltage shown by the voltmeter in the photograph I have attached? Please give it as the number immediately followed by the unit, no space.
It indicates 85V
